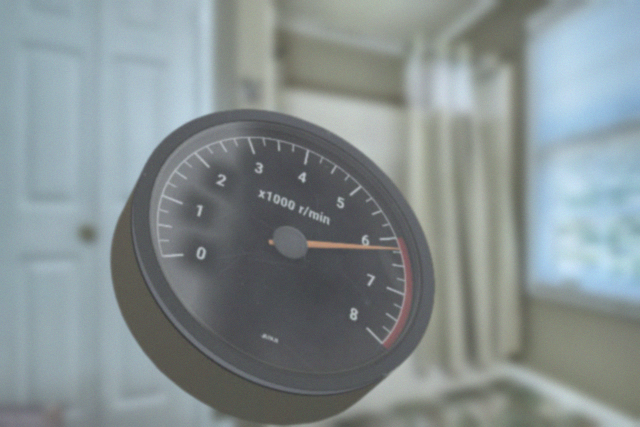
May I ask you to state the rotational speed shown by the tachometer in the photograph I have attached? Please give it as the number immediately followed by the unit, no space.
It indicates 6250rpm
